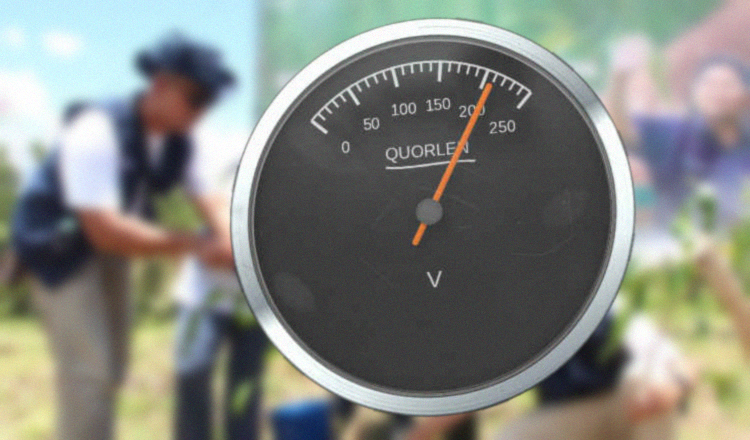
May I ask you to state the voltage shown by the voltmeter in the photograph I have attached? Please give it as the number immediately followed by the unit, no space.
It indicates 210V
